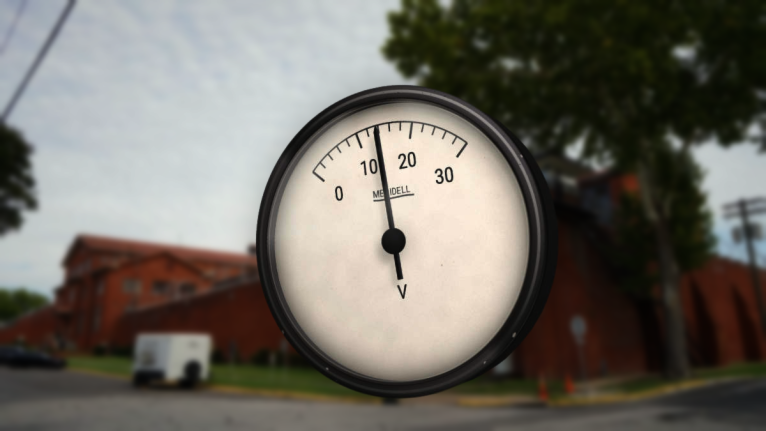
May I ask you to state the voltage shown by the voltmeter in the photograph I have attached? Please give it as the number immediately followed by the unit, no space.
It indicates 14V
